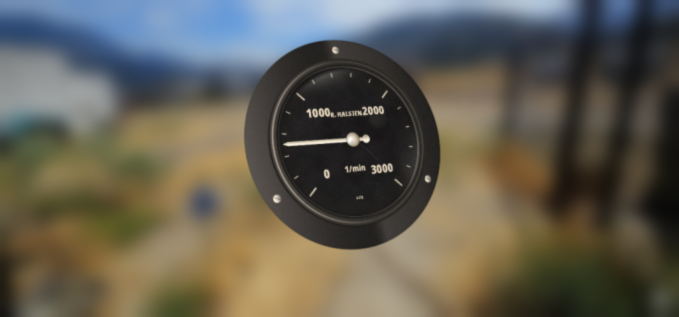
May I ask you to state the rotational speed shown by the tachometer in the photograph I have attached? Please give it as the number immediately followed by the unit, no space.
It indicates 500rpm
